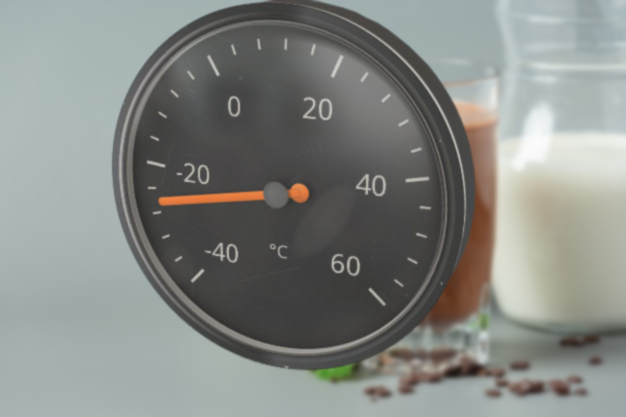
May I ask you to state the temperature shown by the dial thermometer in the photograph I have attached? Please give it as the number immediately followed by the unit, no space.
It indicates -26°C
